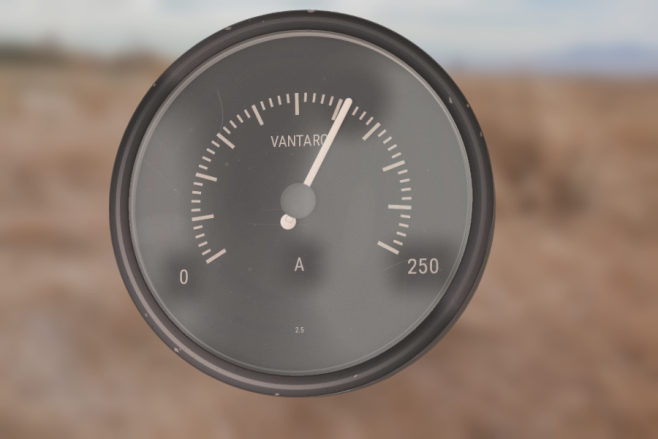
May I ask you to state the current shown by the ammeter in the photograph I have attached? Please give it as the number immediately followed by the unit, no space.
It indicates 155A
